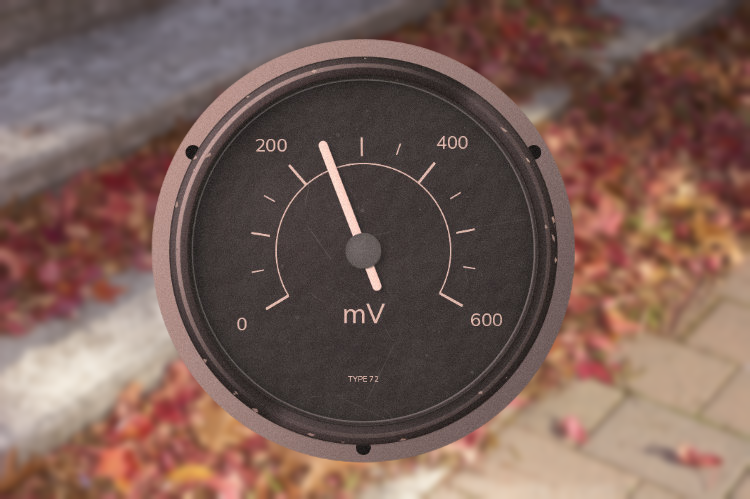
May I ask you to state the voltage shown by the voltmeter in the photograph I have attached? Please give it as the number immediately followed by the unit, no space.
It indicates 250mV
